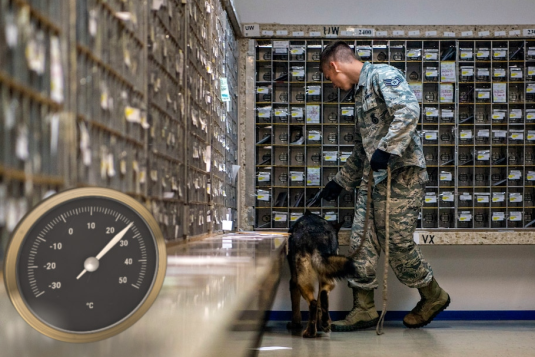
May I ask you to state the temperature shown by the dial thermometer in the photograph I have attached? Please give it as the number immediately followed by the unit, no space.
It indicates 25°C
